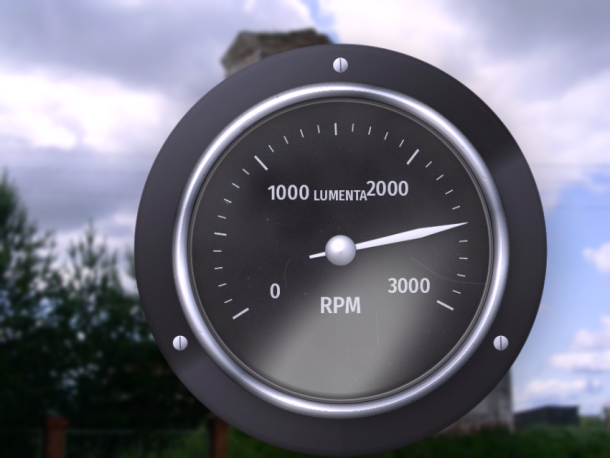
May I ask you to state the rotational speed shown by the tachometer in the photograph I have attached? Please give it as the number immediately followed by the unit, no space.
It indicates 2500rpm
